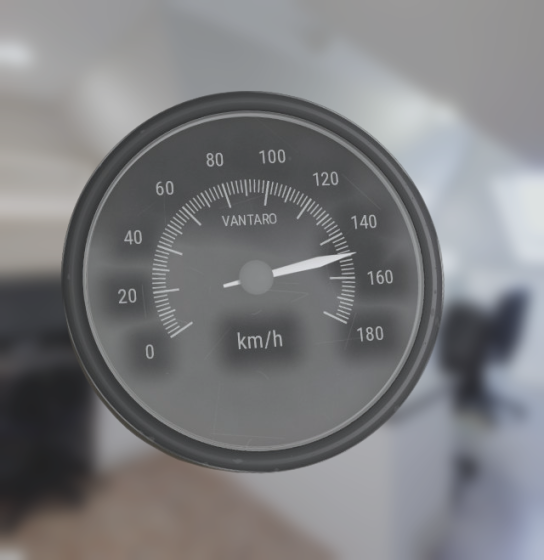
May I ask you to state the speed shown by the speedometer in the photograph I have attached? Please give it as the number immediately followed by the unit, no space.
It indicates 150km/h
